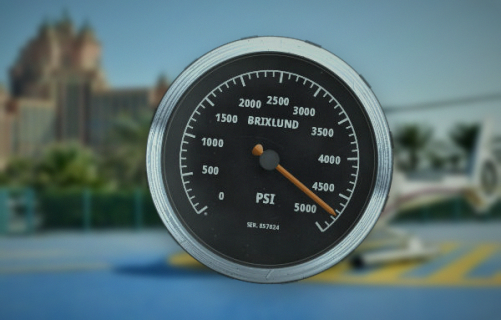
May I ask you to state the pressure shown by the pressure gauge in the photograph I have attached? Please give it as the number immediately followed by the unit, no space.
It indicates 4750psi
